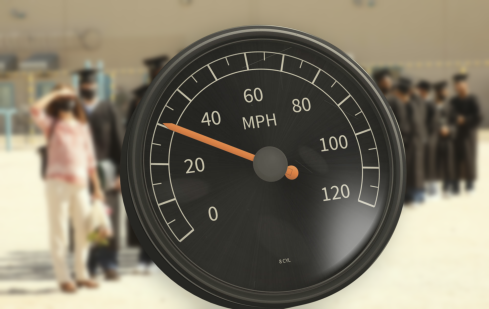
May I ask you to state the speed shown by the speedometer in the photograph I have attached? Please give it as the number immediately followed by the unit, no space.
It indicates 30mph
